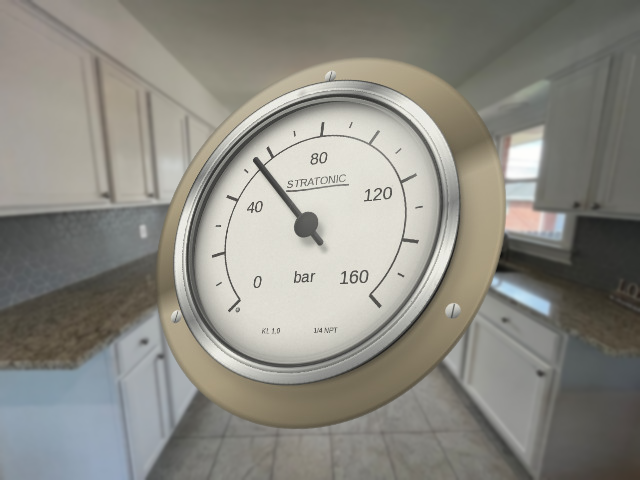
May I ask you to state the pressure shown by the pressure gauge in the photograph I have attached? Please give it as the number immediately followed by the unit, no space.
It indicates 55bar
